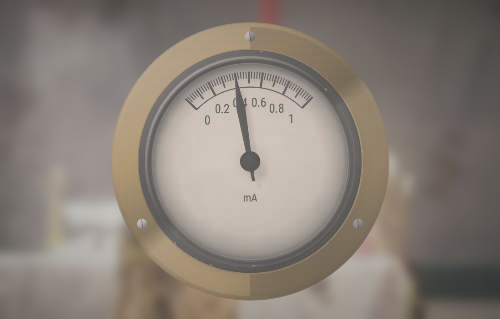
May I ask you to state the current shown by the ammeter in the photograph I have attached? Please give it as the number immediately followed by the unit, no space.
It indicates 0.4mA
